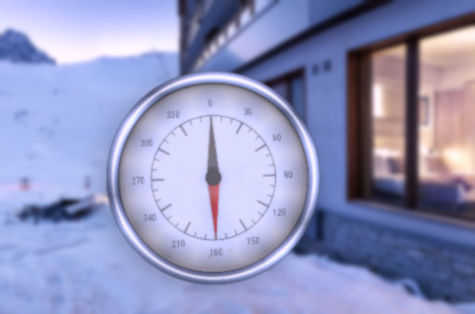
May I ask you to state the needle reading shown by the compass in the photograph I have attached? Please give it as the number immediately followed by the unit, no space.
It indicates 180°
